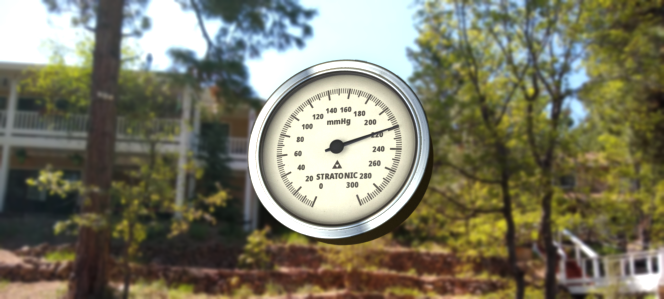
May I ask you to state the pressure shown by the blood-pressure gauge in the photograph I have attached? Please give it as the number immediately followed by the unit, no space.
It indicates 220mmHg
